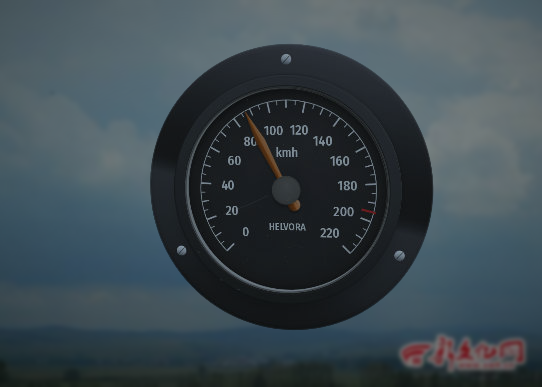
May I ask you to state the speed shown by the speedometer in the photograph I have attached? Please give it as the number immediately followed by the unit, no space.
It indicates 87.5km/h
